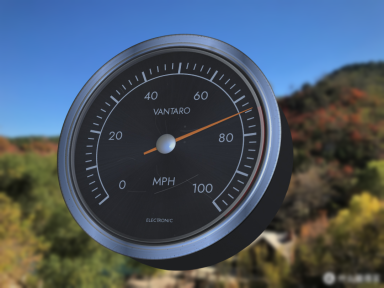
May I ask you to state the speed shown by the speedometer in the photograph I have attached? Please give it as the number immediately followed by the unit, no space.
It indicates 74mph
